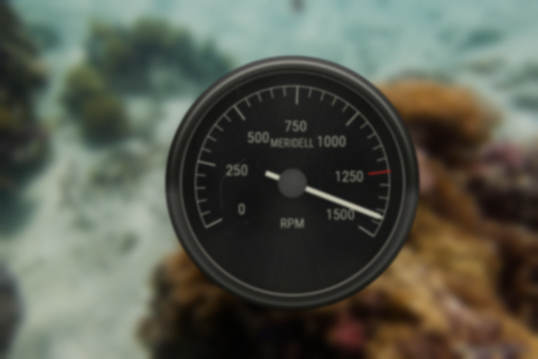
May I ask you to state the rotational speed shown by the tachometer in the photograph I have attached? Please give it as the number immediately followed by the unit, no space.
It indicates 1425rpm
